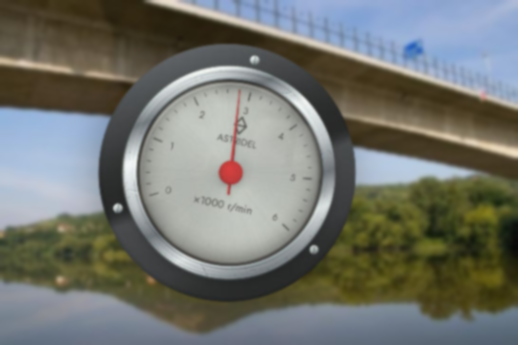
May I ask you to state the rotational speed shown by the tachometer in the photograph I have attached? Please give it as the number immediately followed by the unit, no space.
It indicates 2800rpm
